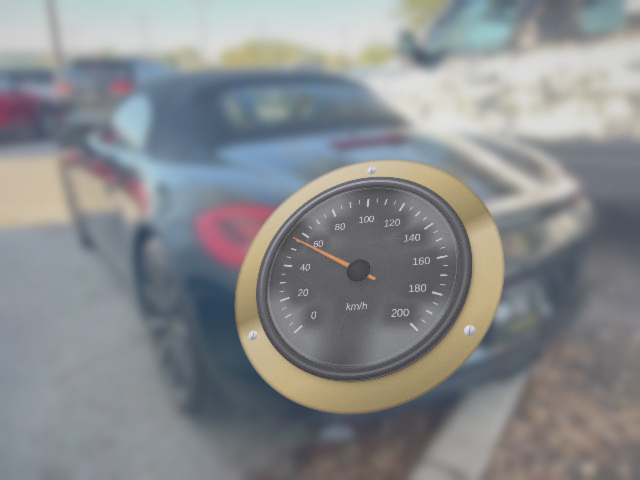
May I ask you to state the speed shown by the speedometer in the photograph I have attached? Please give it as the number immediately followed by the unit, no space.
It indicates 55km/h
